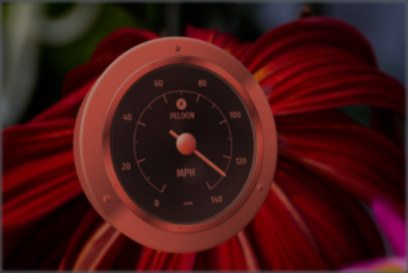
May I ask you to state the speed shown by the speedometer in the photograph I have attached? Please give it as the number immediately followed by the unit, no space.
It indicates 130mph
